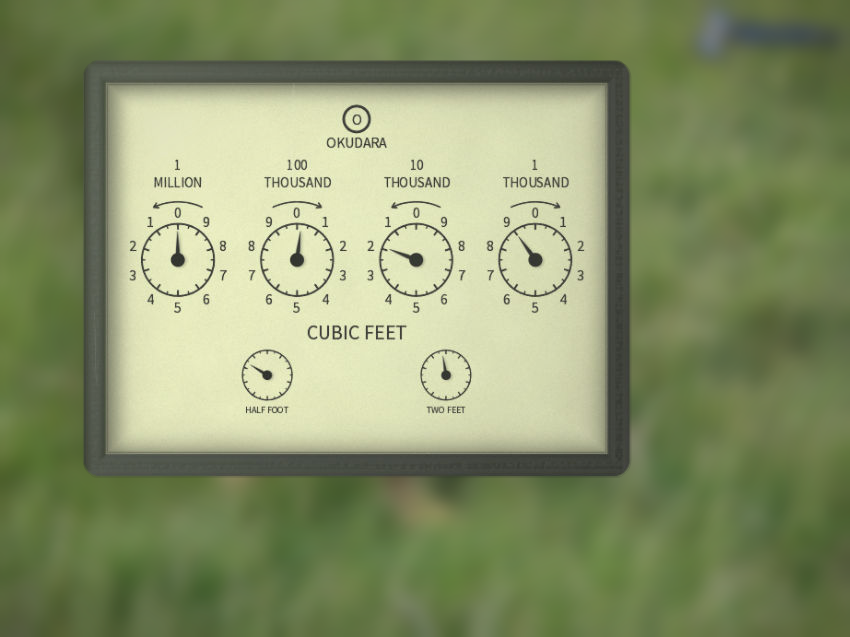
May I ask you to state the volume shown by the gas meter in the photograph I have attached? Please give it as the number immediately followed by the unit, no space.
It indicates 1900ft³
